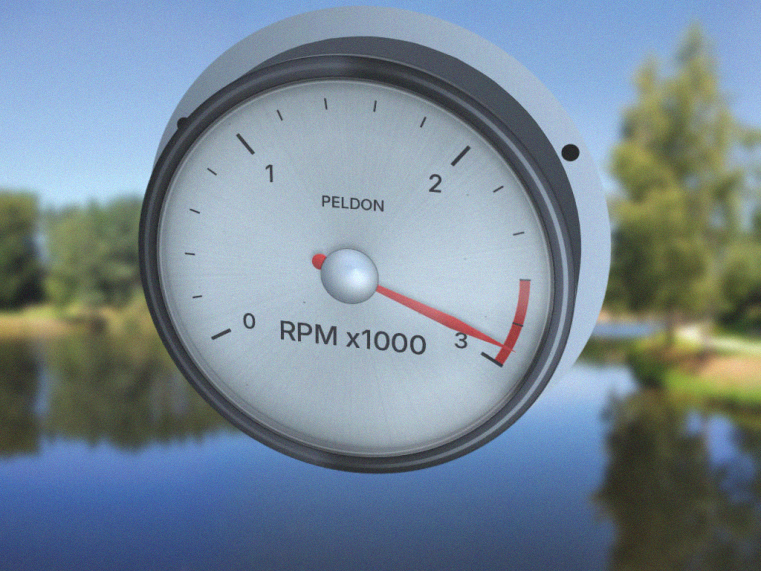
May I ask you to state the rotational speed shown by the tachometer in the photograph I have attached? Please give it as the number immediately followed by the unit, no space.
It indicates 2900rpm
